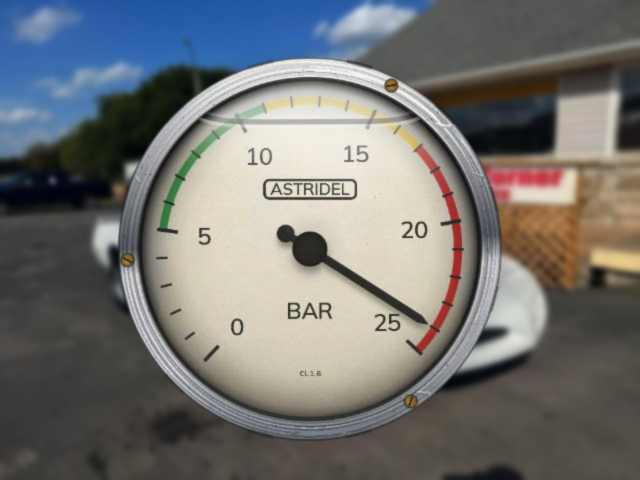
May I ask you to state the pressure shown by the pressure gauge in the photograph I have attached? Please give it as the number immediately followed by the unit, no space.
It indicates 24bar
